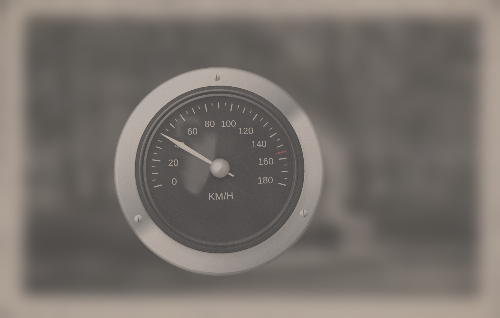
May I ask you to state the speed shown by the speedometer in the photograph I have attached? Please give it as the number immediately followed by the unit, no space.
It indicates 40km/h
